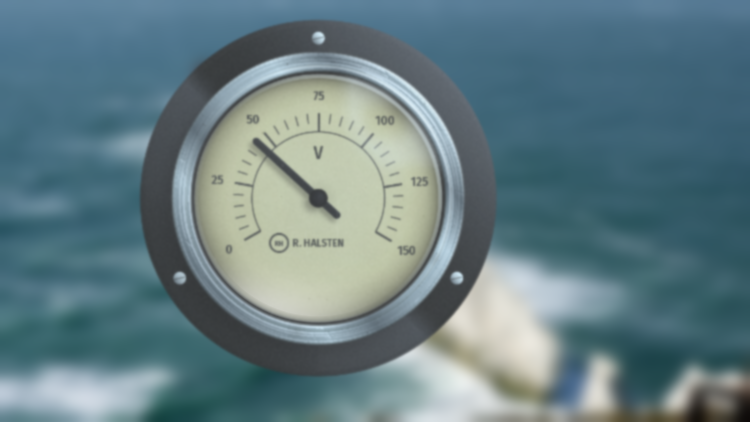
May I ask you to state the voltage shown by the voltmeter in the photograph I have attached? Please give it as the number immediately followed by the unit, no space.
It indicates 45V
